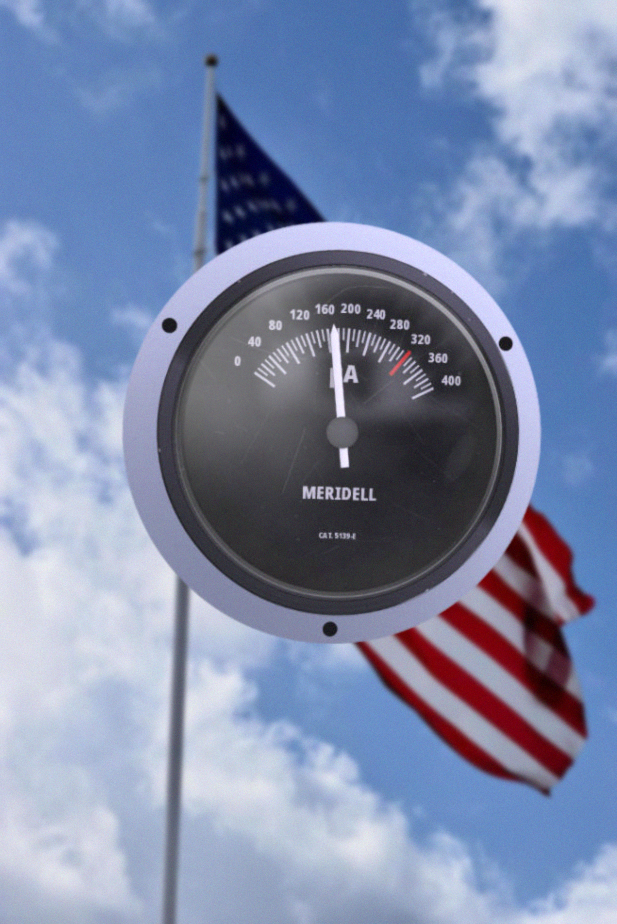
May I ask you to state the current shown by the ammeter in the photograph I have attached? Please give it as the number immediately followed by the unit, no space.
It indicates 170µA
